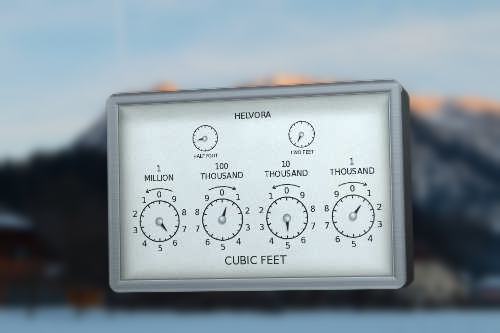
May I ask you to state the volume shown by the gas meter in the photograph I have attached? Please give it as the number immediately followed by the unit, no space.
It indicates 605100ft³
